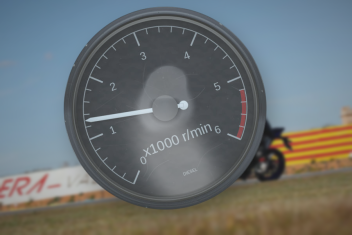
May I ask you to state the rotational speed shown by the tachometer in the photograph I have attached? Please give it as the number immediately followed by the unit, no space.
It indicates 1300rpm
